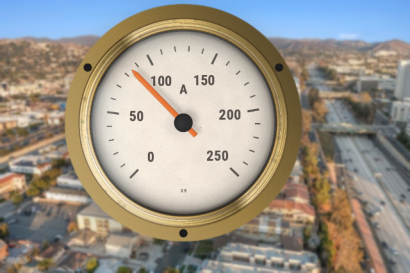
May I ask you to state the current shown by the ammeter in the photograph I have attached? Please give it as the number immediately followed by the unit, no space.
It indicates 85A
